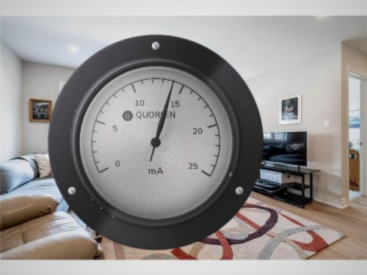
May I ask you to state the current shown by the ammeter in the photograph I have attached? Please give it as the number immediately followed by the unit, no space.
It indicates 14mA
